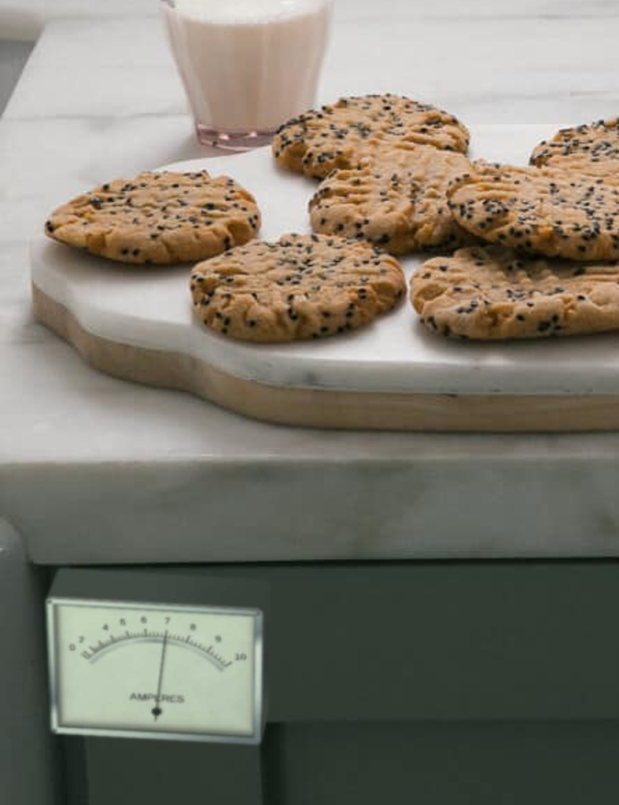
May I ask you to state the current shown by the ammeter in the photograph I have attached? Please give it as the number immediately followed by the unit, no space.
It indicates 7A
